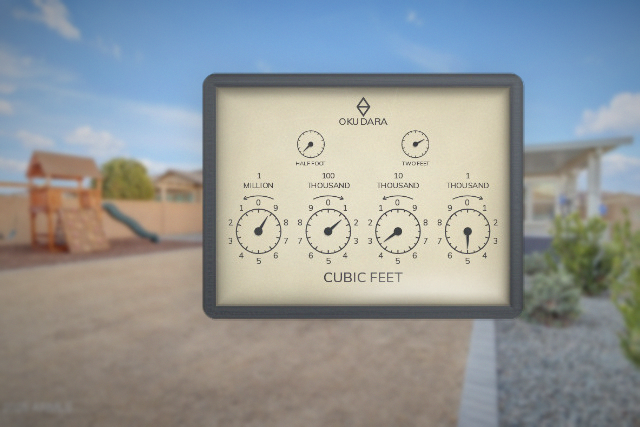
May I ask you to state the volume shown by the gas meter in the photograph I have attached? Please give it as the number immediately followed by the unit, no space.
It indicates 913500ft³
